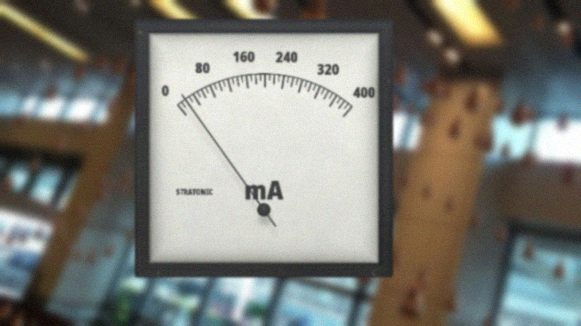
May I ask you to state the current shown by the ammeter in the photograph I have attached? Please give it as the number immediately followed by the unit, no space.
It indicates 20mA
